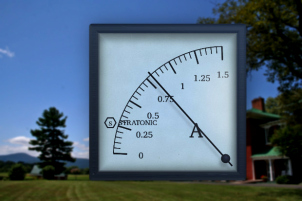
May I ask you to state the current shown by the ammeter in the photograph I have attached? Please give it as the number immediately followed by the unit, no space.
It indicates 0.8A
